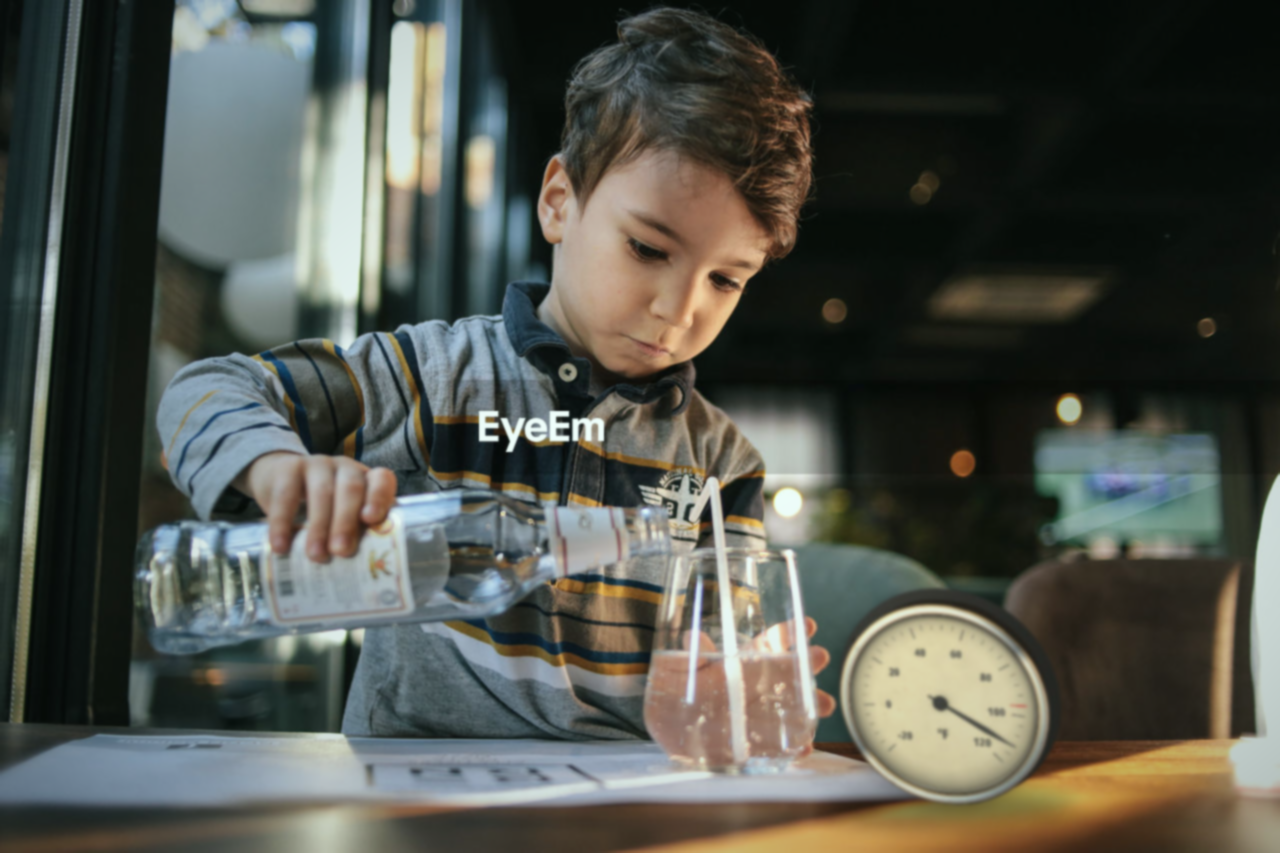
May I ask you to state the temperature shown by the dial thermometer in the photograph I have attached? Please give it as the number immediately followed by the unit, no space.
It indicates 112°F
